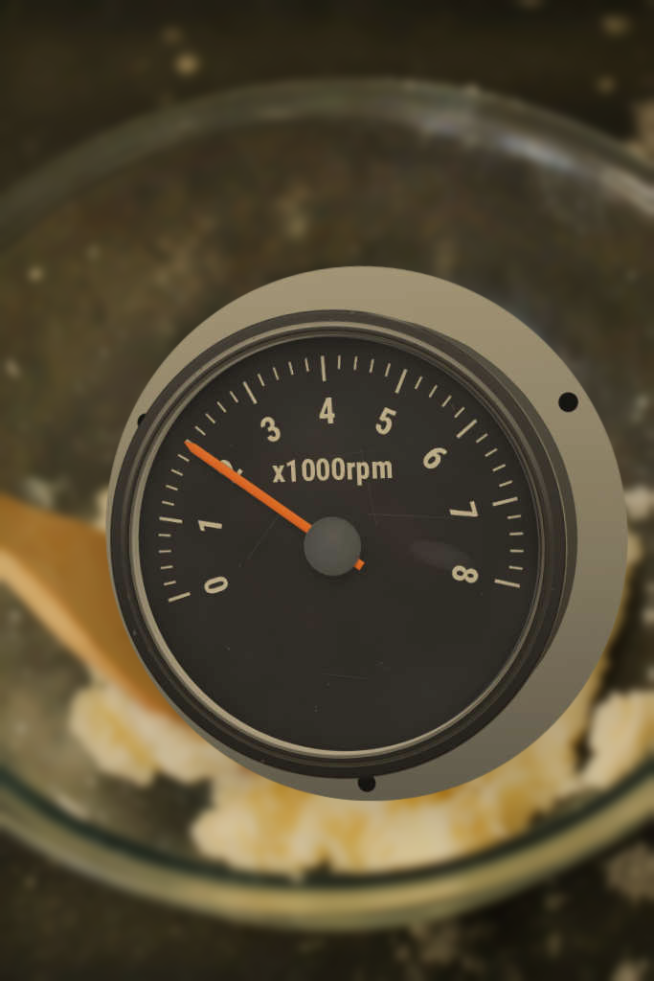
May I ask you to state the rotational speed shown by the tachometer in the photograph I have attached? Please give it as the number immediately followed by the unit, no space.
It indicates 2000rpm
